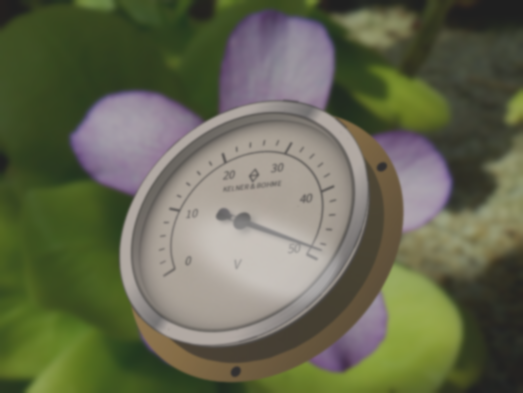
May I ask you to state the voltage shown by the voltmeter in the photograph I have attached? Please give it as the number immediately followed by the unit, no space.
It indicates 49V
